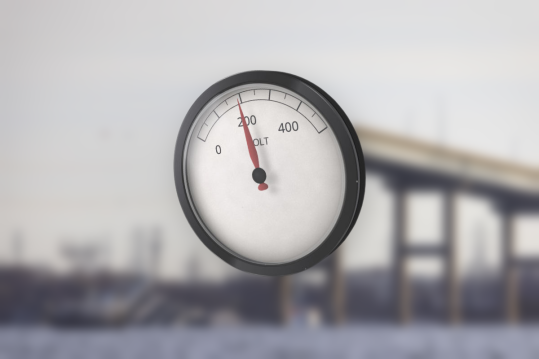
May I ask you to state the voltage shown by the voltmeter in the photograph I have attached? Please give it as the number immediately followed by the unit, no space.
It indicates 200V
